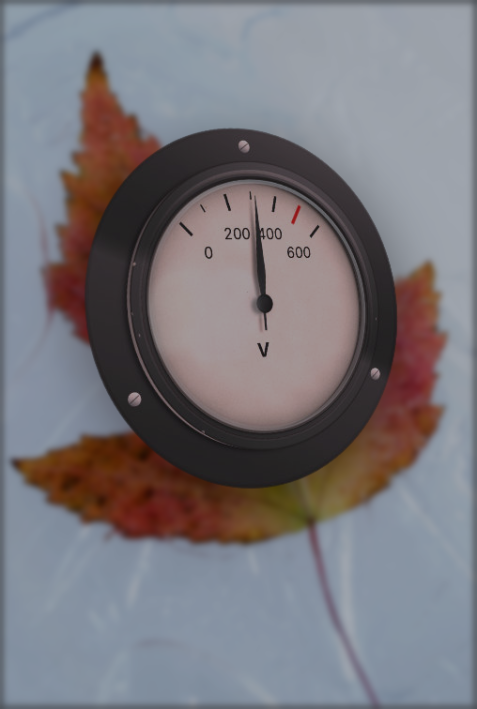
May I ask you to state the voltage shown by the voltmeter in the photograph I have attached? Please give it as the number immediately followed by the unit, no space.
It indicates 300V
